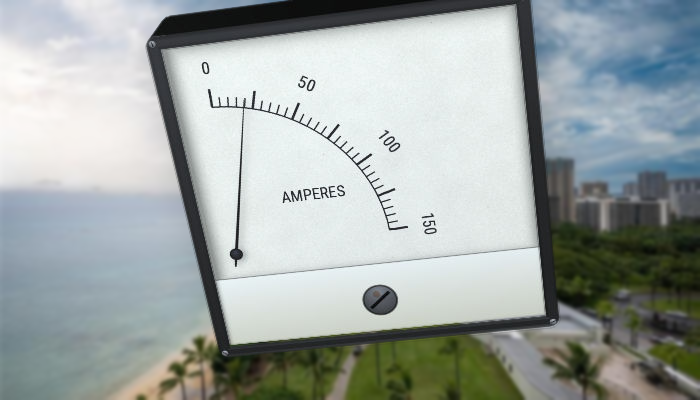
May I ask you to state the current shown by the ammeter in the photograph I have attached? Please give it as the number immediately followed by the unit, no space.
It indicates 20A
